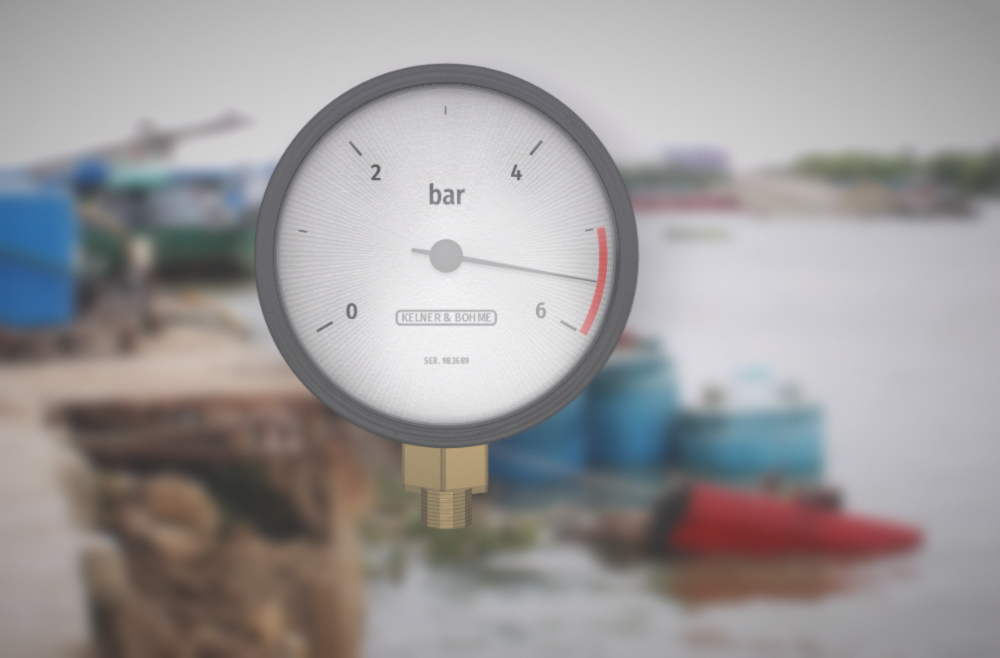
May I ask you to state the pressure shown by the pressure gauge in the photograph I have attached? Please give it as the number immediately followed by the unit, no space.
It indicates 5.5bar
